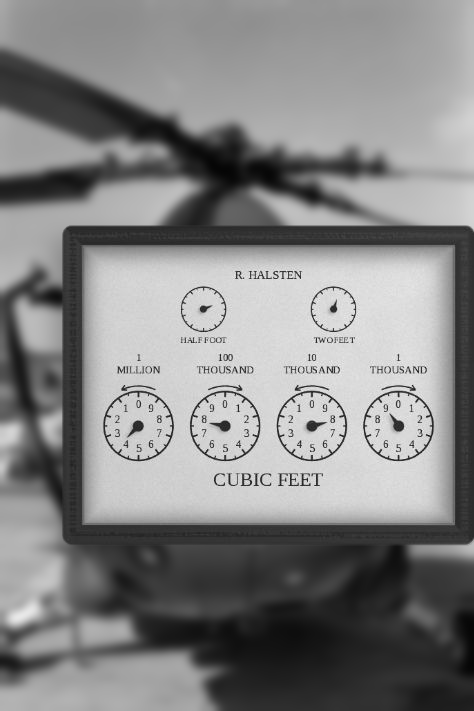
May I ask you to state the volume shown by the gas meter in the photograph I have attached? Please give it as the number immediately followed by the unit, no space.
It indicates 377900ft³
